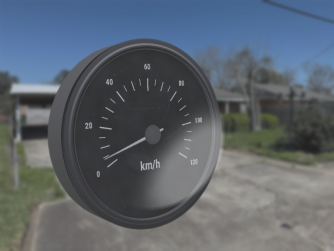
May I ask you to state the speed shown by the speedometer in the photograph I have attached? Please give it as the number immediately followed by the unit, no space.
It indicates 5km/h
